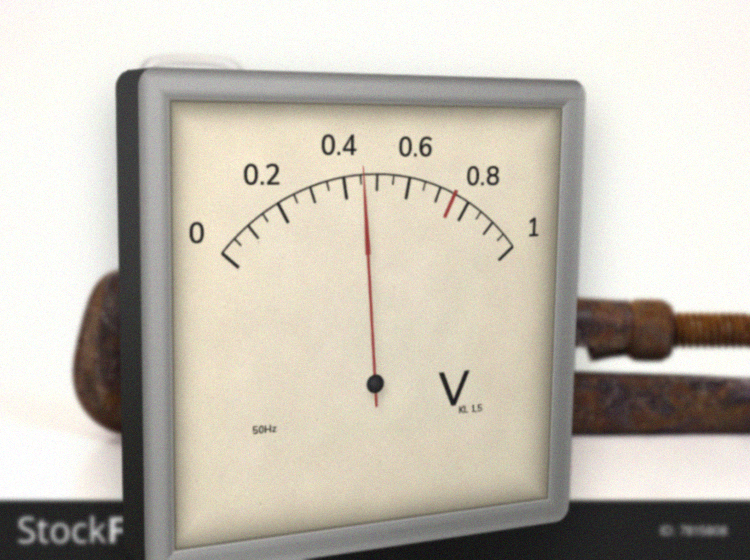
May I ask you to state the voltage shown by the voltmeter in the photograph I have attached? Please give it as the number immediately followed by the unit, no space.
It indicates 0.45V
